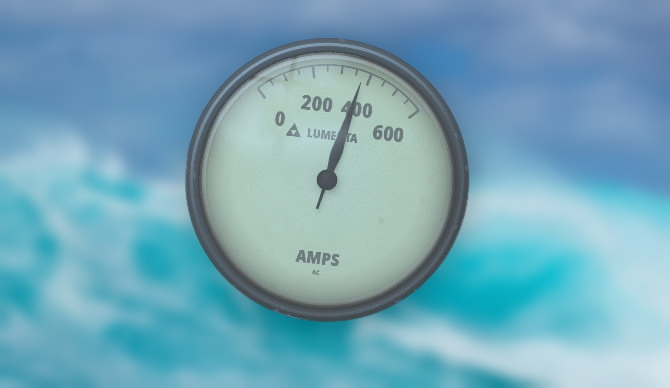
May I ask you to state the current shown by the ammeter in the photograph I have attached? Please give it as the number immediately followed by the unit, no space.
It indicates 375A
